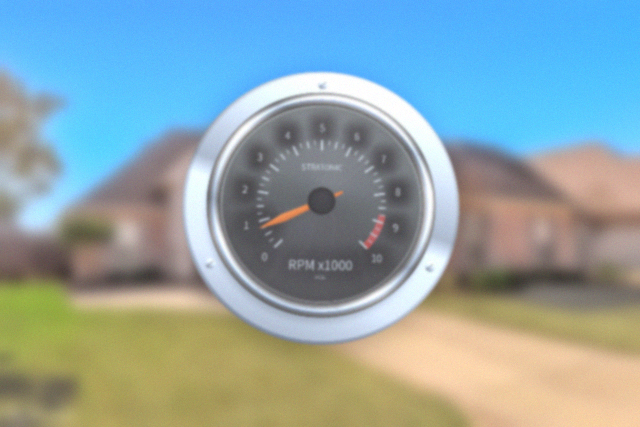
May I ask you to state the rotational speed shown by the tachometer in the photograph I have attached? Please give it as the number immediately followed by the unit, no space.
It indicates 750rpm
